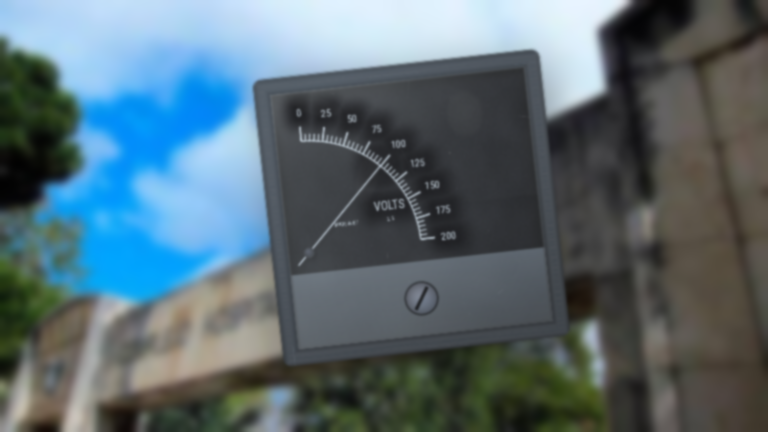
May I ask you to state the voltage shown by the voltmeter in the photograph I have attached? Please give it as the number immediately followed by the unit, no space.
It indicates 100V
